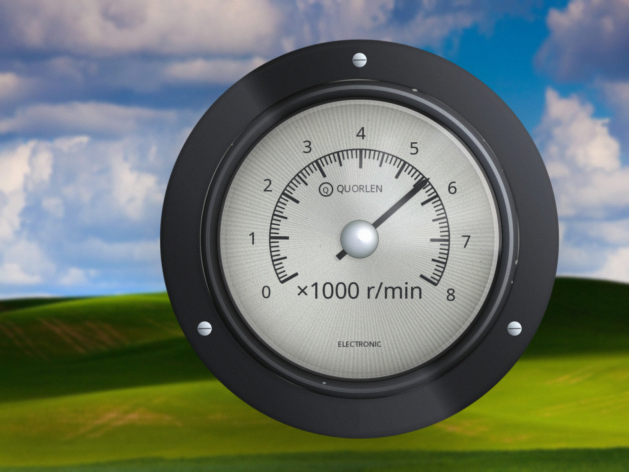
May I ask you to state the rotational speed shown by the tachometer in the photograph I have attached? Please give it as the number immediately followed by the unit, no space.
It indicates 5600rpm
